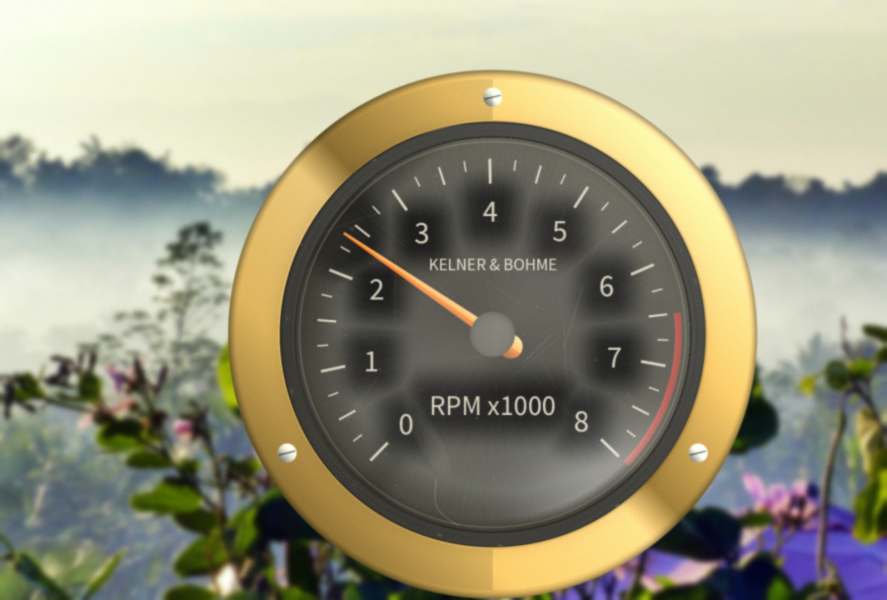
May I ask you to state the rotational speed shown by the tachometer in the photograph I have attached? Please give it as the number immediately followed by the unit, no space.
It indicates 2375rpm
